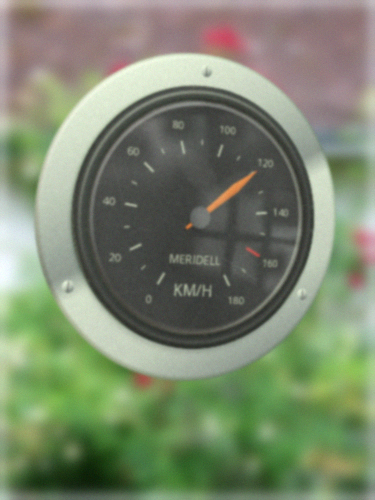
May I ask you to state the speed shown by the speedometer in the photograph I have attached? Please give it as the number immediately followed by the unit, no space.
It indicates 120km/h
